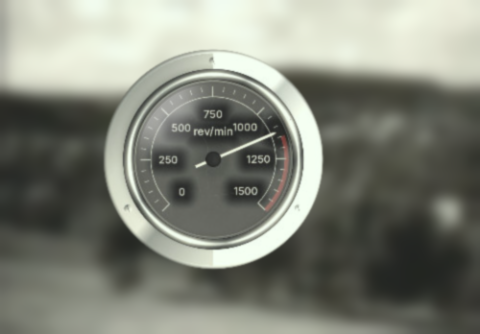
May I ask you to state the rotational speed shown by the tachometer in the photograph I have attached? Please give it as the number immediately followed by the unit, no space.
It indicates 1125rpm
